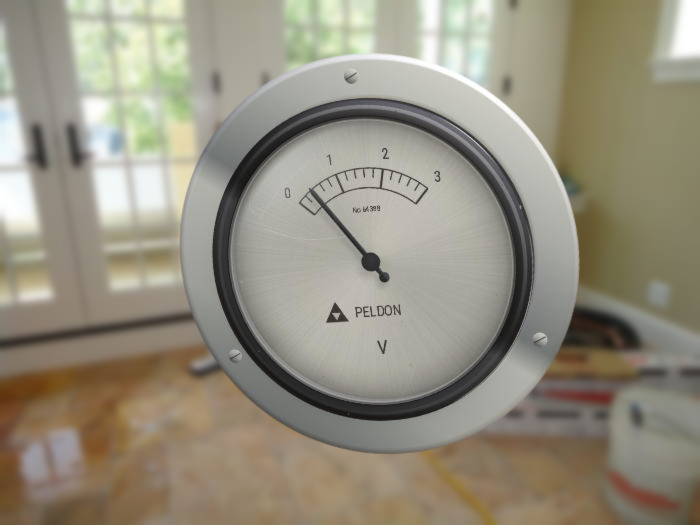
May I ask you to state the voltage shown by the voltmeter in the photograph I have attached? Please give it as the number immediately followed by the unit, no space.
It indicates 0.4V
